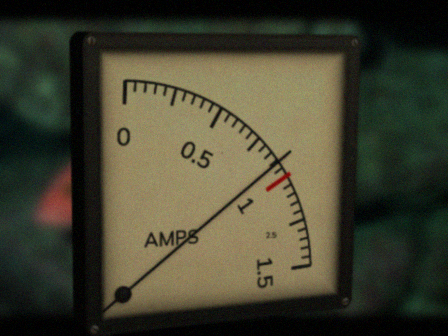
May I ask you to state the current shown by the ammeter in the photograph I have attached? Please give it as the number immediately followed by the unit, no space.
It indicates 0.9A
